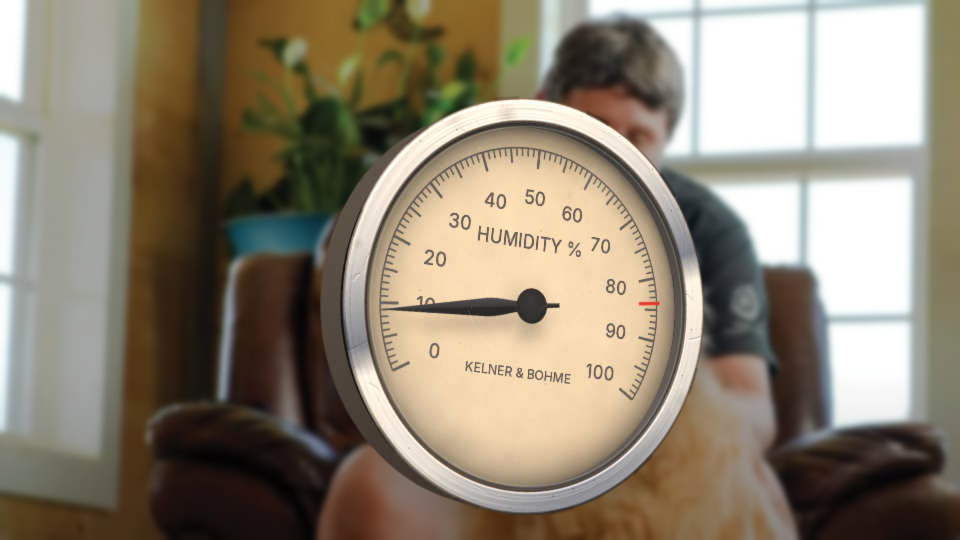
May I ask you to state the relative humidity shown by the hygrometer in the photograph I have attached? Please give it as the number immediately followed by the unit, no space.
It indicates 9%
